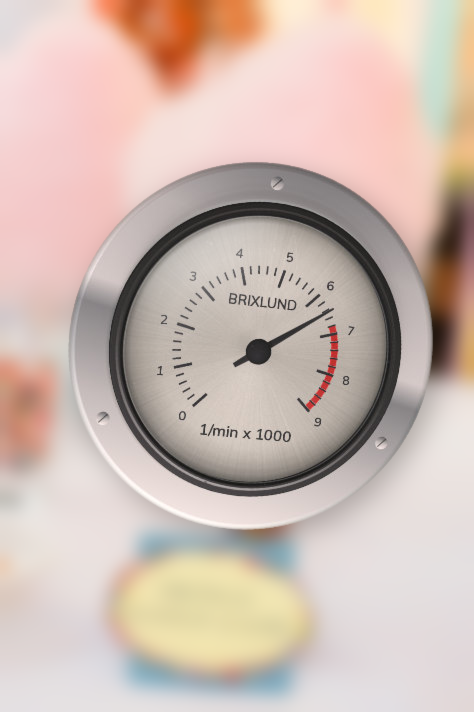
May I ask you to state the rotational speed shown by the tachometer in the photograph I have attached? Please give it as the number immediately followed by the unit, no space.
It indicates 6400rpm
